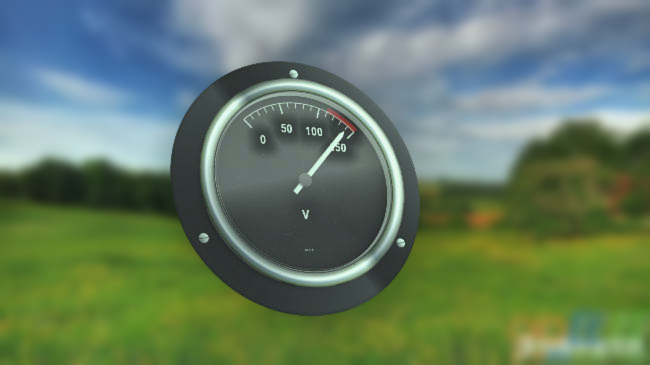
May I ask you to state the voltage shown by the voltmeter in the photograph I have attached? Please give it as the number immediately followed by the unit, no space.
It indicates 140V
